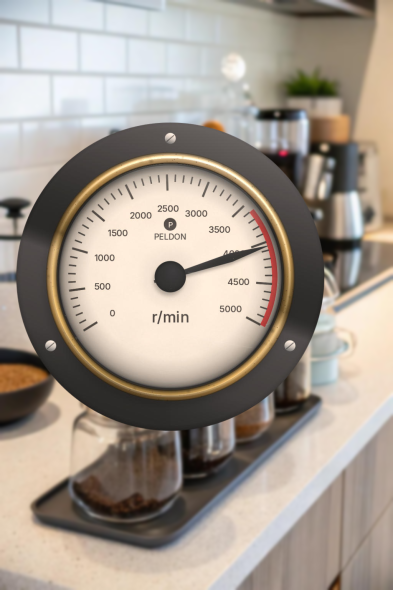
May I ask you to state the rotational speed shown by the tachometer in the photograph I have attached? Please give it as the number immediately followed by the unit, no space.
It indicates 4050rpm
